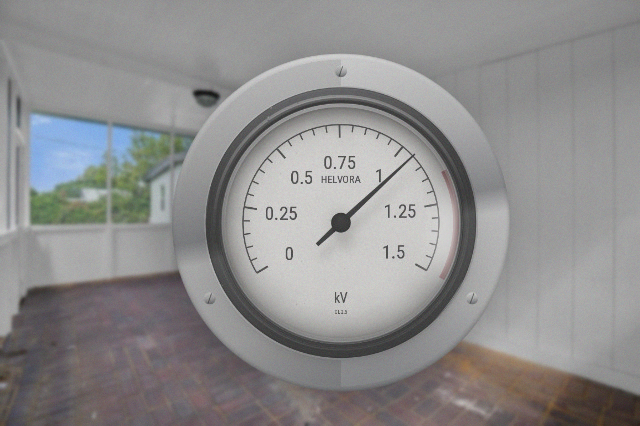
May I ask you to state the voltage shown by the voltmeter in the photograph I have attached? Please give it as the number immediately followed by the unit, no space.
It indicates 1.05kV
